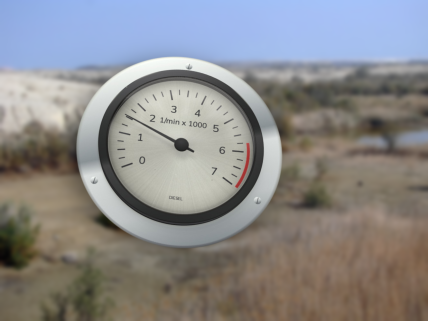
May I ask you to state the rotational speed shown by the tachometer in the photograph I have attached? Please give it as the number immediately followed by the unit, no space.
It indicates 1500rpm
